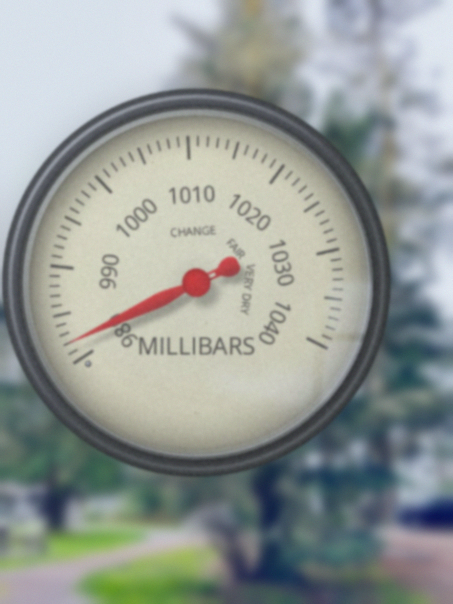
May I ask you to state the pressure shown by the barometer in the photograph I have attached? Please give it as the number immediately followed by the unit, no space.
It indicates 982mbar
